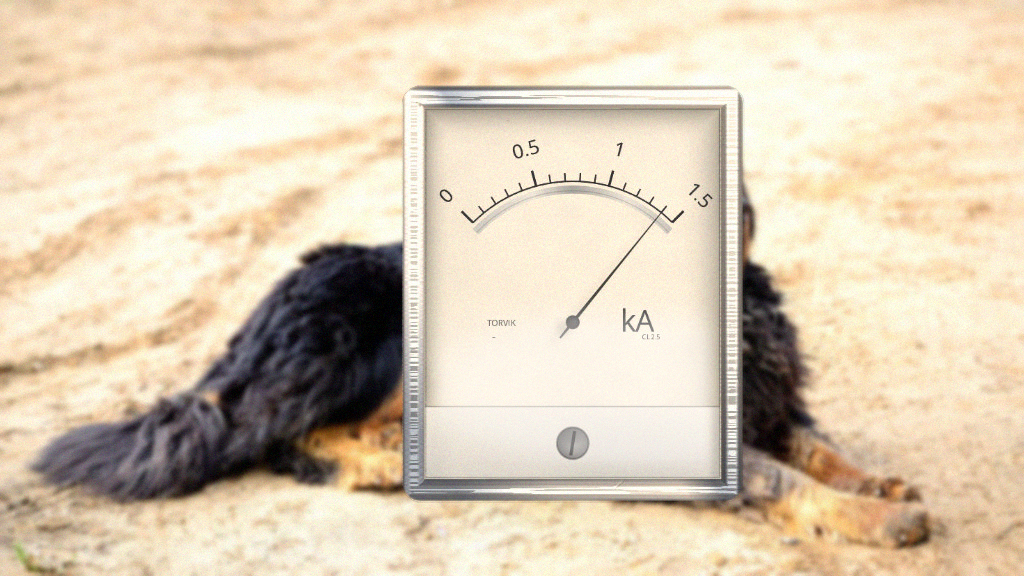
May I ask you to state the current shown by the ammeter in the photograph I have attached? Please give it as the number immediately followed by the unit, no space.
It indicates 1.4kA
